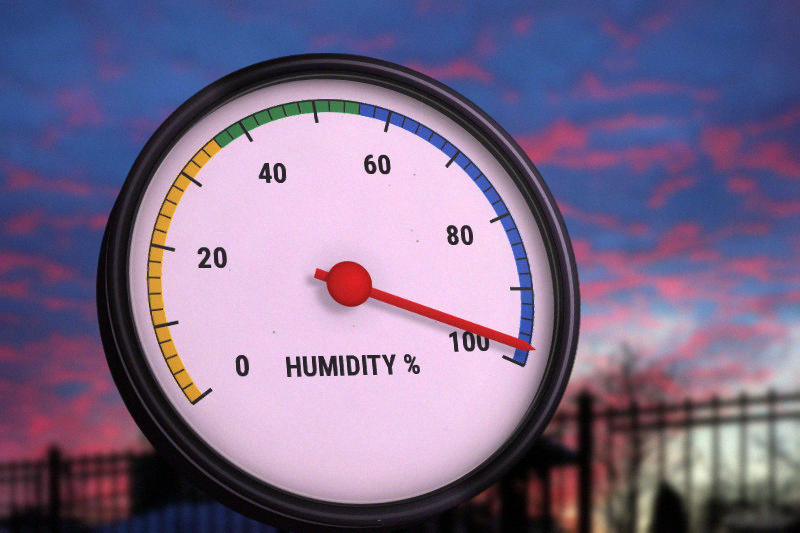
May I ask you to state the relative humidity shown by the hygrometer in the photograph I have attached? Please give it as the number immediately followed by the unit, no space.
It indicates 98%
